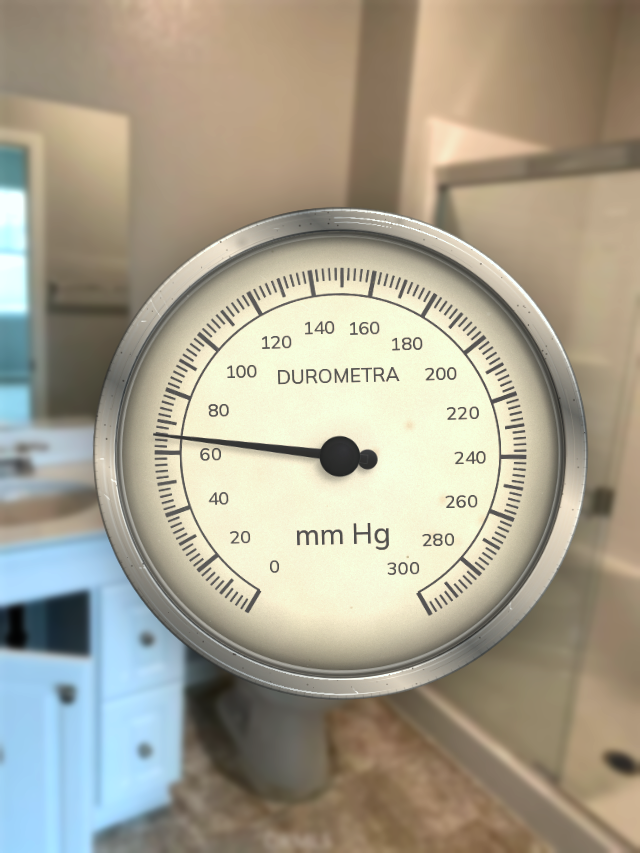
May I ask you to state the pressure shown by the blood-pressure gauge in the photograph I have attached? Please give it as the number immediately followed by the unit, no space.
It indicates 66mmHg
